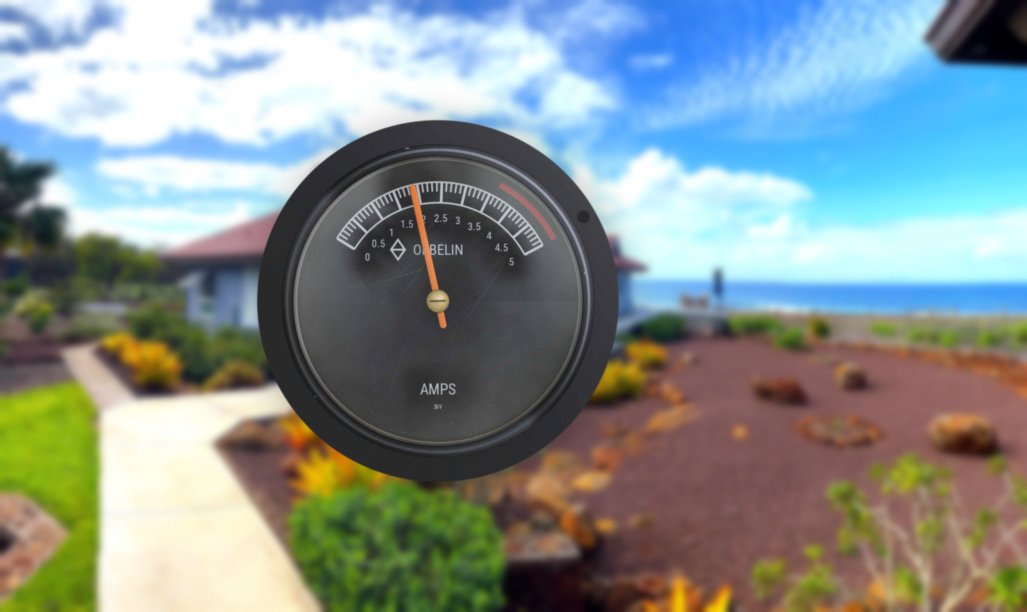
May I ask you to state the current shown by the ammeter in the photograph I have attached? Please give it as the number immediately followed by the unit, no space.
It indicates 1.9A
